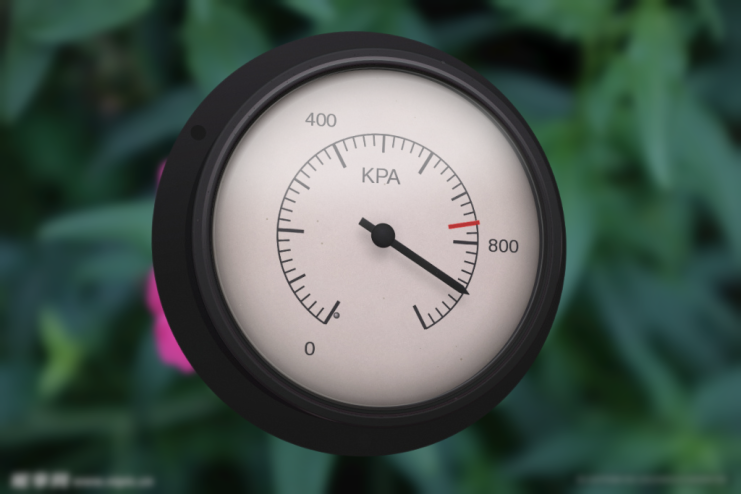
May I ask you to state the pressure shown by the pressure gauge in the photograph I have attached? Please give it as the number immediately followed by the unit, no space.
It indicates 900kPa
